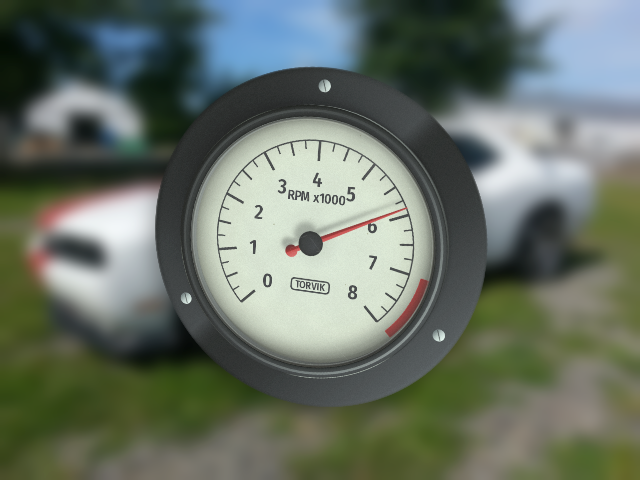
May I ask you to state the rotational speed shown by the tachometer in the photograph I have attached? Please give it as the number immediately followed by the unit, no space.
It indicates 5875rpm
